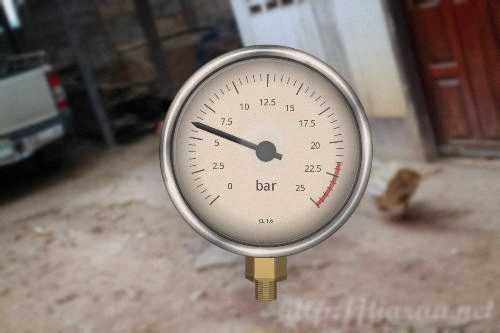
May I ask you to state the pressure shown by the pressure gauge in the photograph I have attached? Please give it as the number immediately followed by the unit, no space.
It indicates 6bar
